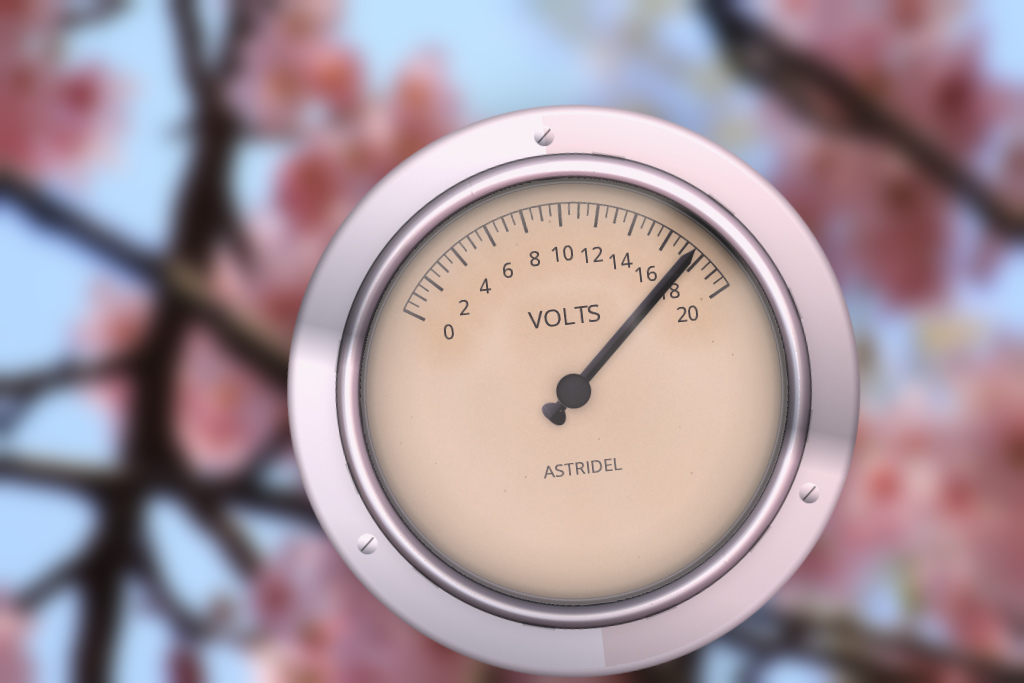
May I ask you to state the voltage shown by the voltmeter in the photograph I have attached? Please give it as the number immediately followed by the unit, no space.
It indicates 17.5V
